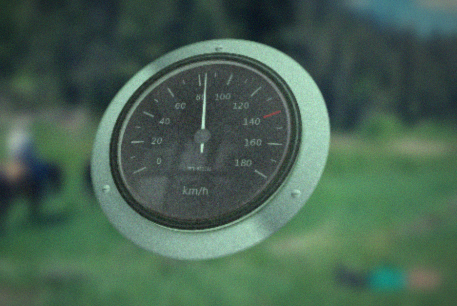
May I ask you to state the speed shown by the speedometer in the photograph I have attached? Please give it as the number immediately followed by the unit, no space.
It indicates 85km/h
